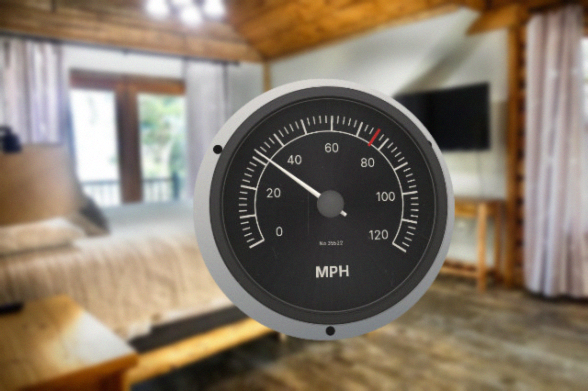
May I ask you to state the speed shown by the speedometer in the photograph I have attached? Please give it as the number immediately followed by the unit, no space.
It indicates 32mph
